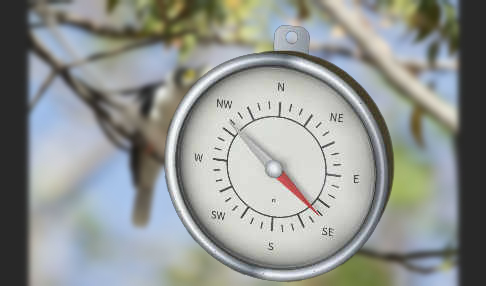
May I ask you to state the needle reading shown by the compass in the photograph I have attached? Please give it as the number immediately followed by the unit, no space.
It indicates 130°
